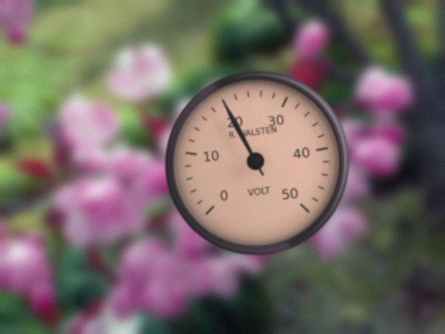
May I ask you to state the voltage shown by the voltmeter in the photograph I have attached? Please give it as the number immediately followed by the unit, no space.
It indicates 20V
